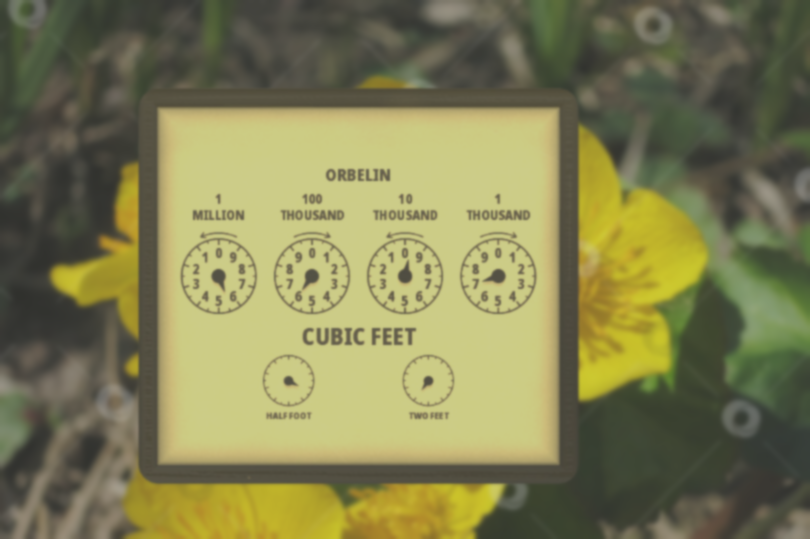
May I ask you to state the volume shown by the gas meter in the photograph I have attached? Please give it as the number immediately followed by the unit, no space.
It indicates 559700ft³
